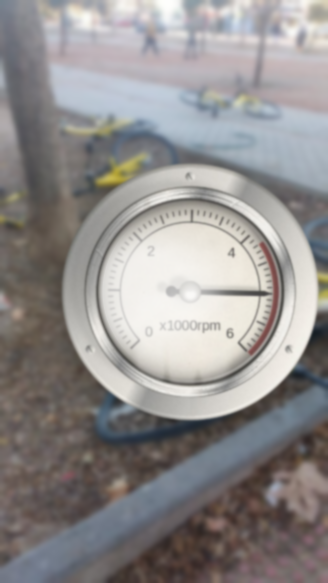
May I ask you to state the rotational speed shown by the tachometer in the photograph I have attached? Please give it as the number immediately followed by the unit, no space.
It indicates 5000rpm
